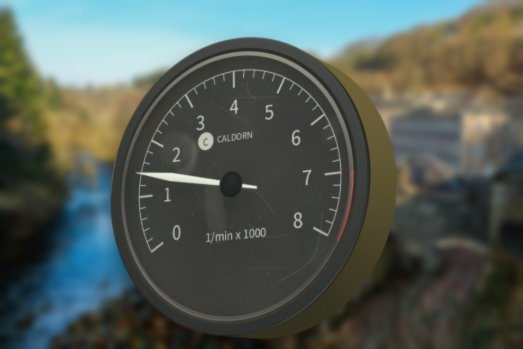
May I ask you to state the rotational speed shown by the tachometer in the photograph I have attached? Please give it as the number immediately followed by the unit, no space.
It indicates 1400rpm
